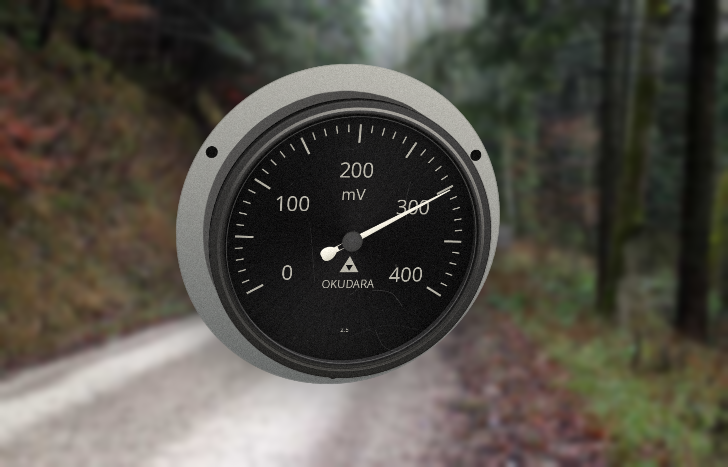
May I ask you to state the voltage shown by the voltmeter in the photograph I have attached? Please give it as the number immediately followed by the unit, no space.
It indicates 300mV
